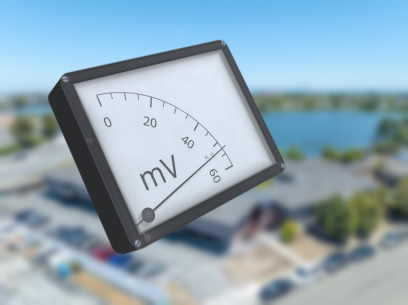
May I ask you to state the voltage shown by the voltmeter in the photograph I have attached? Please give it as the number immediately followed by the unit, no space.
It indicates 52.5mV
